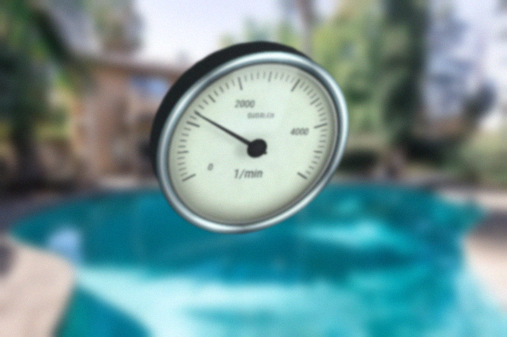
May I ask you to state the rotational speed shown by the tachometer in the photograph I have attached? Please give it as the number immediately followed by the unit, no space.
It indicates 1200rpm
